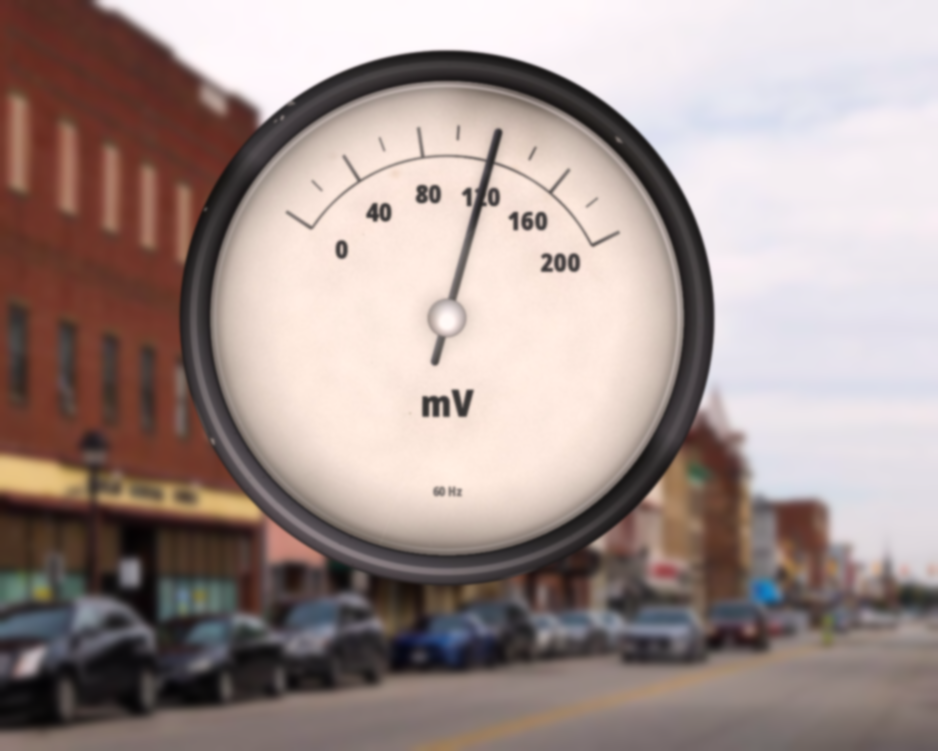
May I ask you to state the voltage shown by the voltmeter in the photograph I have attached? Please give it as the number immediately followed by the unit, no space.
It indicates 120mV
